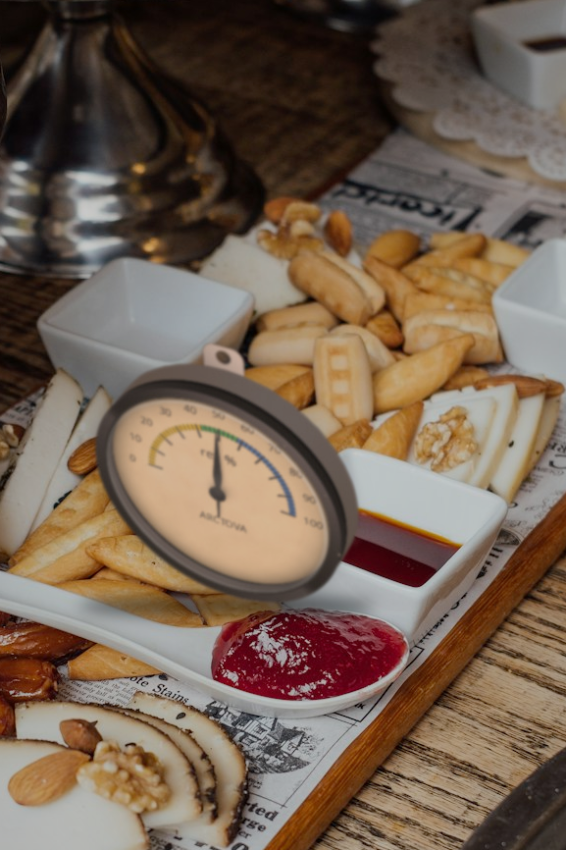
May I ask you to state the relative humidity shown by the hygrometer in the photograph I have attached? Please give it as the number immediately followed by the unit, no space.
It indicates 50%
